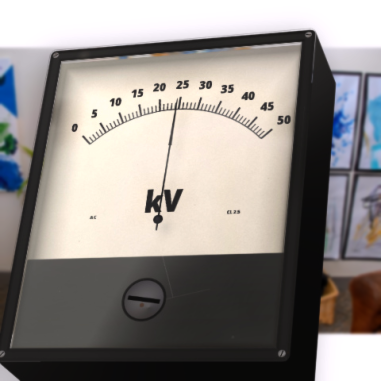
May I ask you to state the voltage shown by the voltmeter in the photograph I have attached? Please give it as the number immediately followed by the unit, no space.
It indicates 25kV
